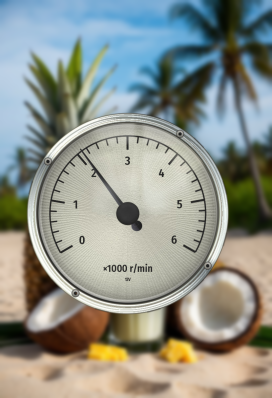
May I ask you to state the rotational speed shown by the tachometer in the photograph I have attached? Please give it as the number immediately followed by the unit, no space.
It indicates 2100rpm
